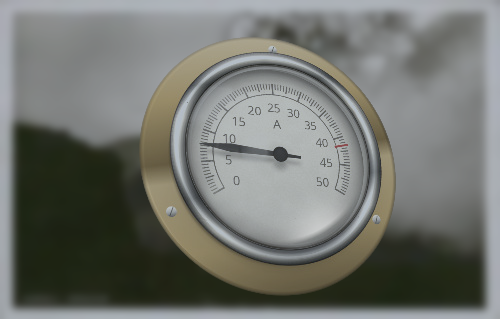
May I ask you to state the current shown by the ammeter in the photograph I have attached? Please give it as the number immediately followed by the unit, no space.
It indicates 7.5A
